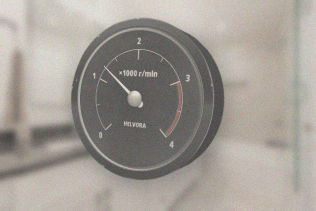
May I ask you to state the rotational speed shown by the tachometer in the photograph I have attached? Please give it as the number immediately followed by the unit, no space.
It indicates 1250rpm
